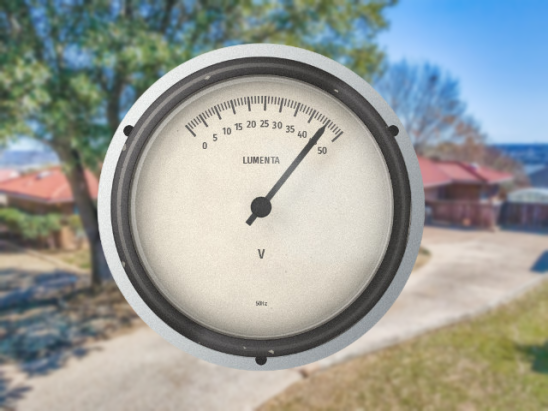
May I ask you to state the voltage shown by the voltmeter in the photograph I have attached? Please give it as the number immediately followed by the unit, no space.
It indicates 45V
